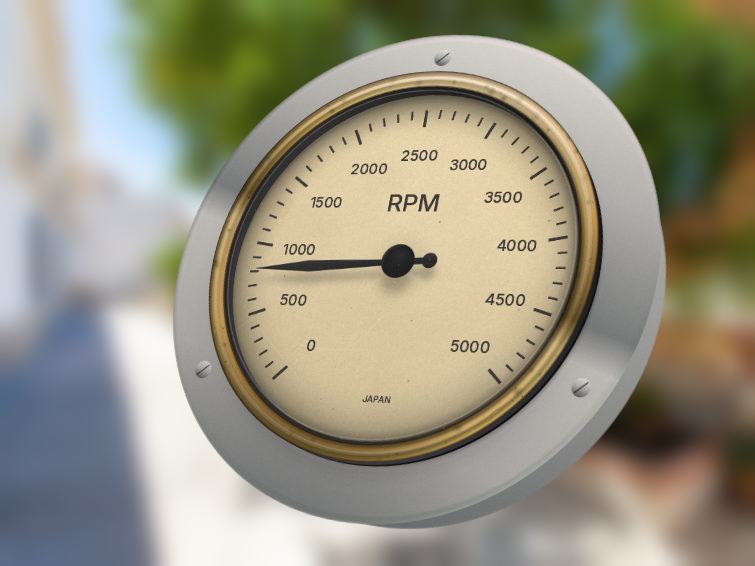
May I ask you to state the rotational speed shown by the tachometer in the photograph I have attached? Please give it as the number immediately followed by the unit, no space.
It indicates 800rpm
